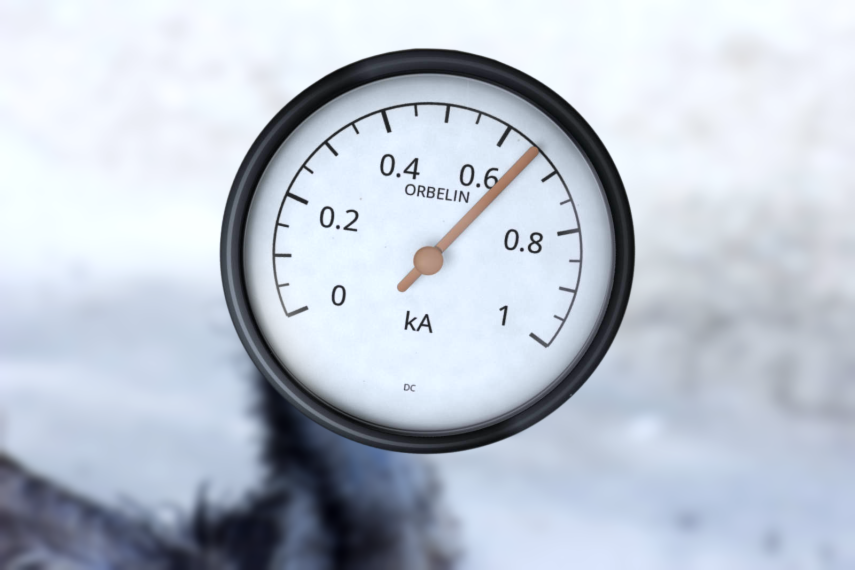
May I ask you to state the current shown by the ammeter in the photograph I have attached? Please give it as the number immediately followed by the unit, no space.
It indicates 0.65kA
